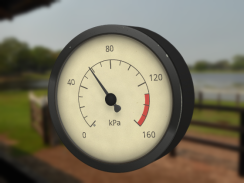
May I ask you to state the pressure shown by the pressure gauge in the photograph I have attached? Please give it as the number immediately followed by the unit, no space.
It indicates 60kPa
